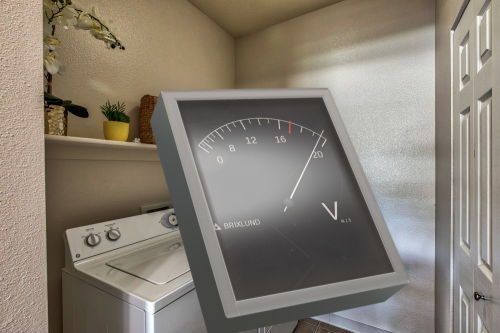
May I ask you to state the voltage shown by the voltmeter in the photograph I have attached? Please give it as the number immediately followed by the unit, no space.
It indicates 19.5V
